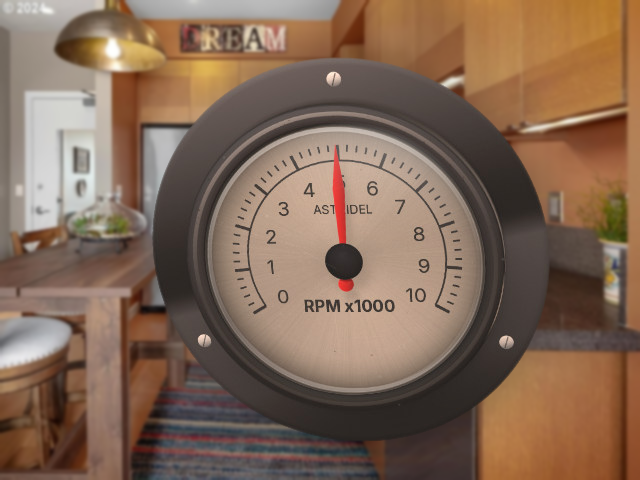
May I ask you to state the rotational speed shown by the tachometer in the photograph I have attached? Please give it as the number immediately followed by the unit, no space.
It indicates 5000rpm
